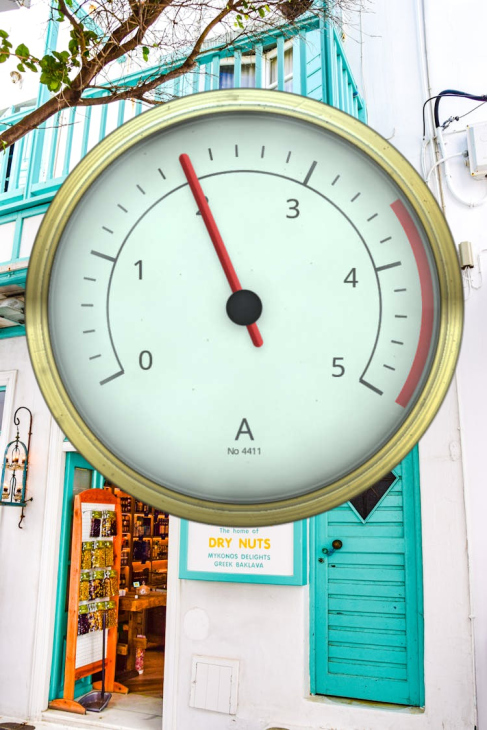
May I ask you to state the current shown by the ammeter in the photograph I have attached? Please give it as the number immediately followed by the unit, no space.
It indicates 2A
